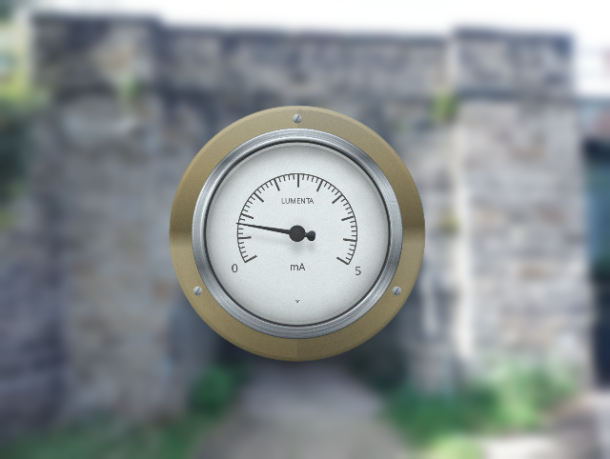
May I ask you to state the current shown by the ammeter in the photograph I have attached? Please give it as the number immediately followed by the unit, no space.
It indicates 0.8mA
